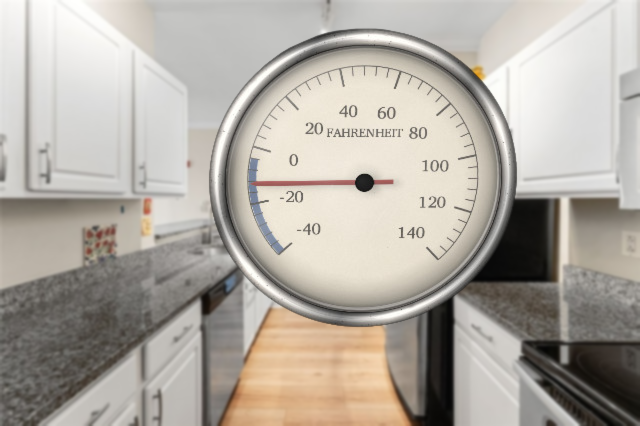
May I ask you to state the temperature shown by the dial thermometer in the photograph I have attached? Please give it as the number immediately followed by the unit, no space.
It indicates -12°F
